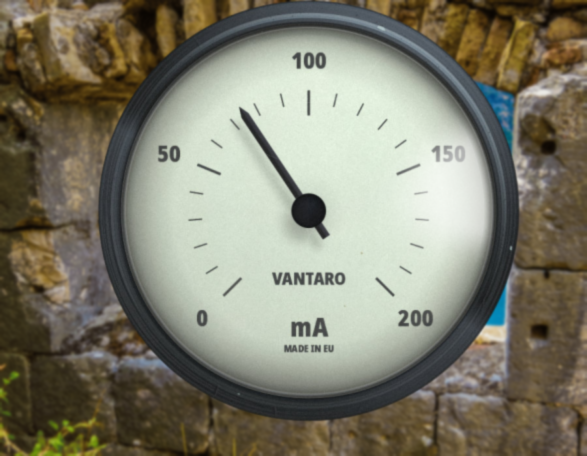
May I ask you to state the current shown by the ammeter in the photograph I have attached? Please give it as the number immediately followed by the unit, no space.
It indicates 75mA
